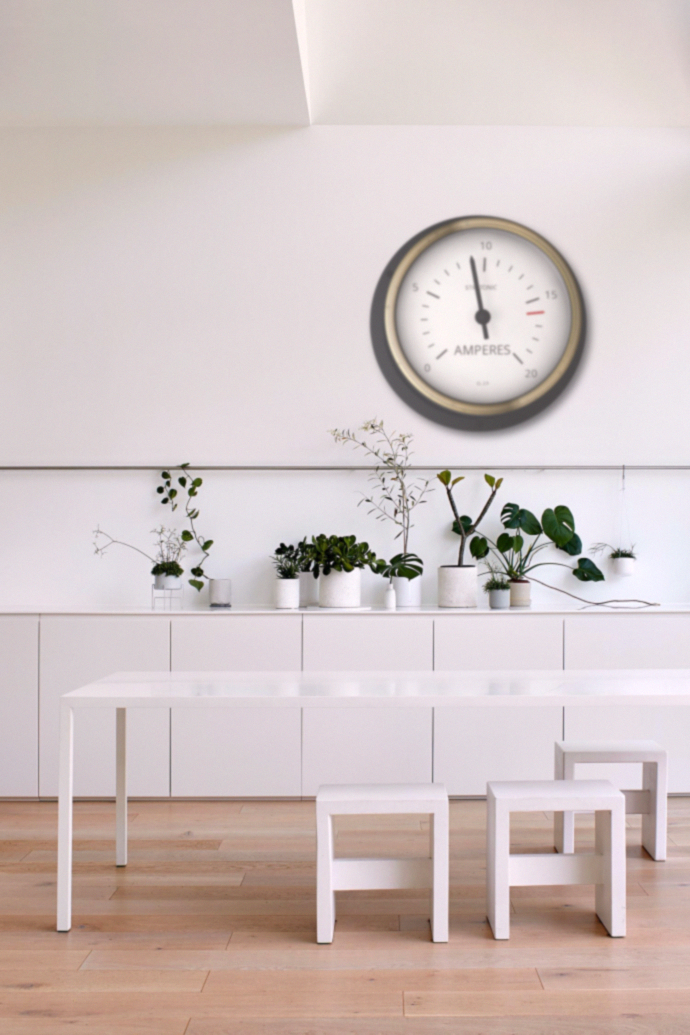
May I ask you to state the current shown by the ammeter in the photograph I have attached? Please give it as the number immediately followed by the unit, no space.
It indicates 9A
